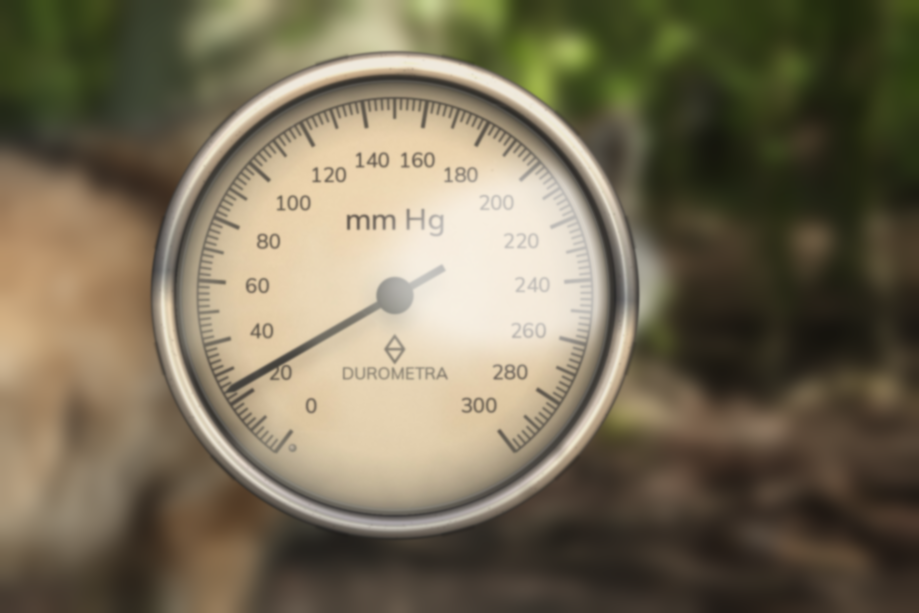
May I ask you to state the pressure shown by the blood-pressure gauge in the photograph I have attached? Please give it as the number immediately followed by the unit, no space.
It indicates 24mmHg
